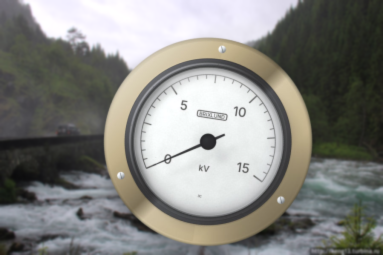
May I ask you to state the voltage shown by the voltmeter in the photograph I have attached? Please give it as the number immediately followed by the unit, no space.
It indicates 0kV
